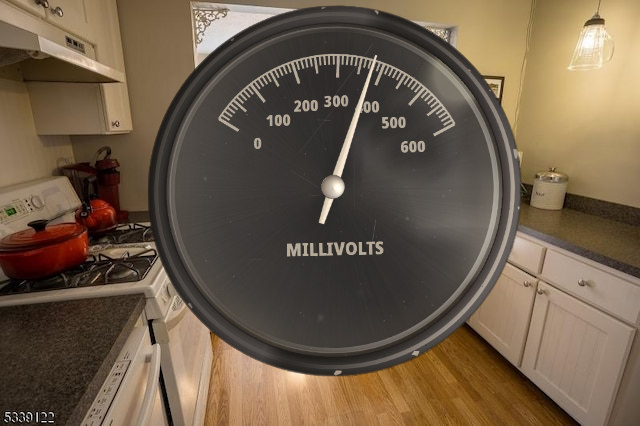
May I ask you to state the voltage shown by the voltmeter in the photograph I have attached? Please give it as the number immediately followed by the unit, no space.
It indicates 380mV
